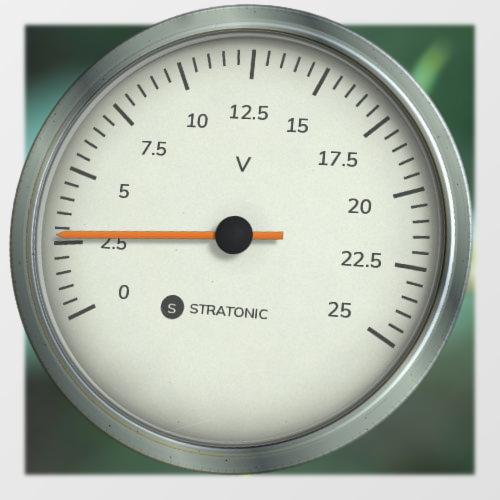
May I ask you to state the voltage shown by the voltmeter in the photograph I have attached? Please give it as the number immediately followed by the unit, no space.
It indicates 2.75V
